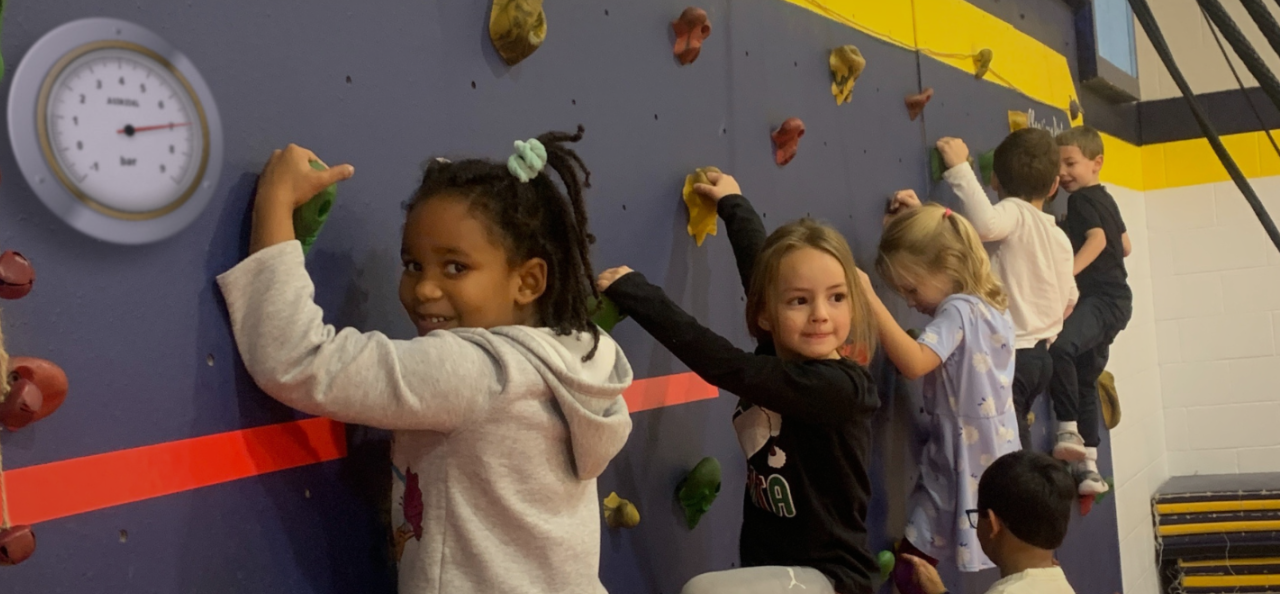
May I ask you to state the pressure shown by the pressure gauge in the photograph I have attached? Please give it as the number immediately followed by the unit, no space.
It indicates 7bar
